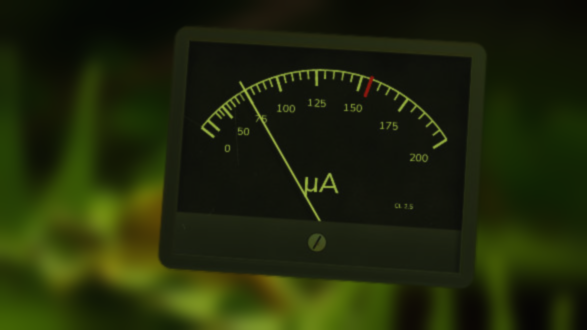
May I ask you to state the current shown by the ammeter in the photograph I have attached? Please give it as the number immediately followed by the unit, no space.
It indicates 75µA
